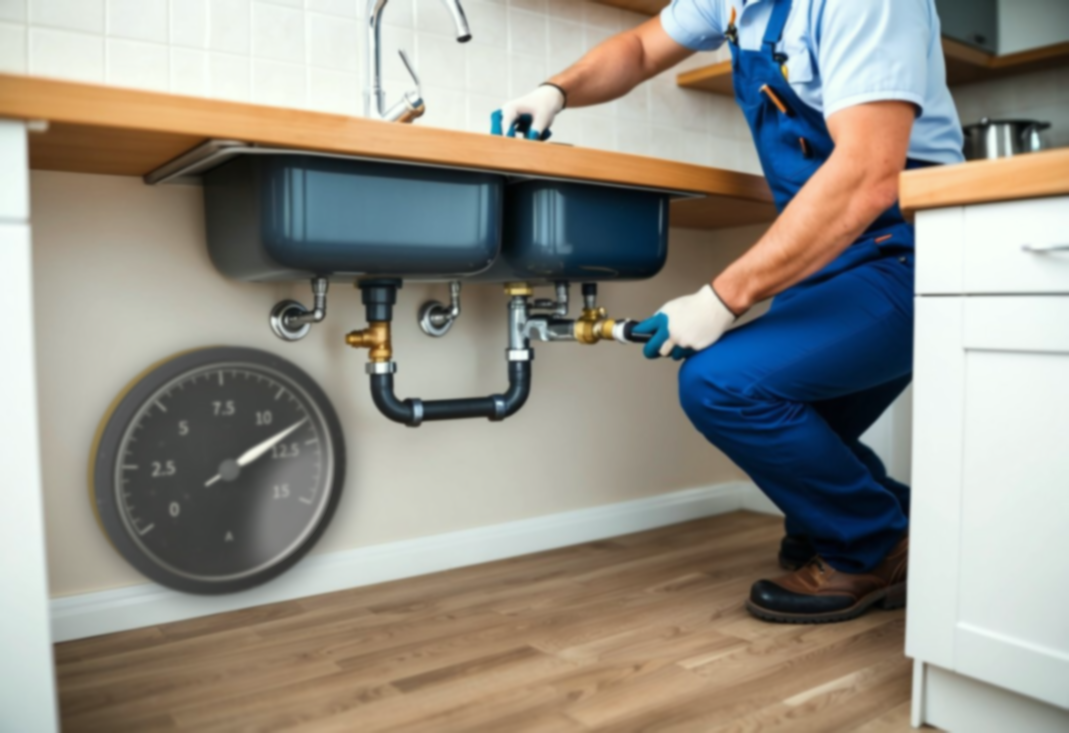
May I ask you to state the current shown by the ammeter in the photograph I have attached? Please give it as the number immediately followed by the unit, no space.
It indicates 11.5A
